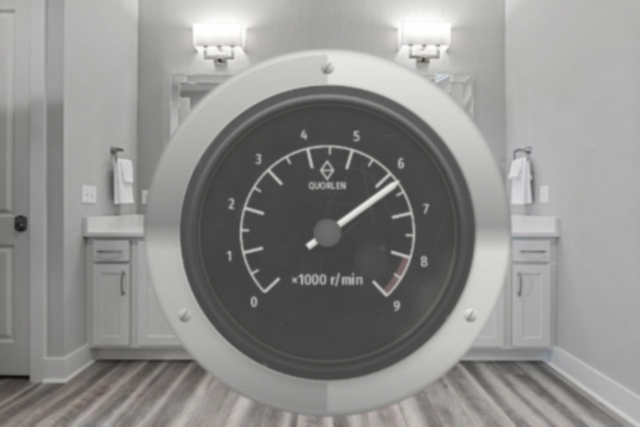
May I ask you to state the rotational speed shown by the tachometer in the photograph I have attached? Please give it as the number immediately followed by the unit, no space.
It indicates 6250rpm
